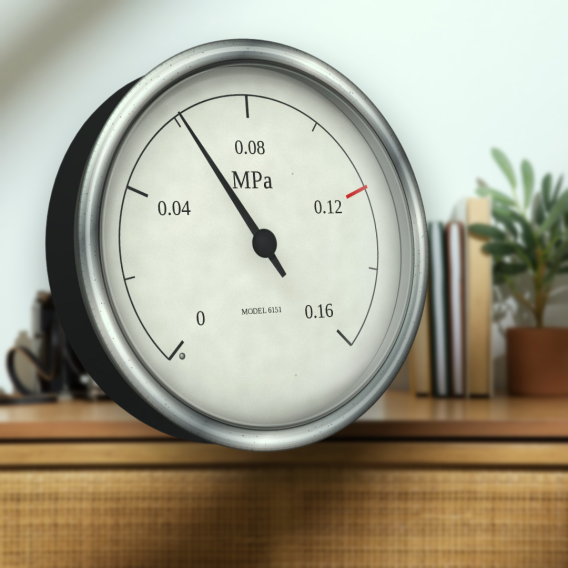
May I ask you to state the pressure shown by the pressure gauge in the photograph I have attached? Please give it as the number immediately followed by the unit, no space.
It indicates 0.06MPa
